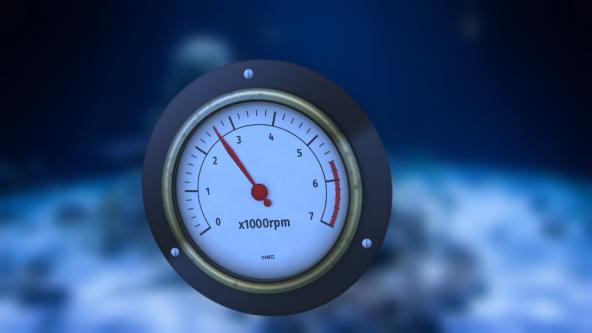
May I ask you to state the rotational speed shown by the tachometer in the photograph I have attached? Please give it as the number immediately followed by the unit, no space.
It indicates 2600rpm
